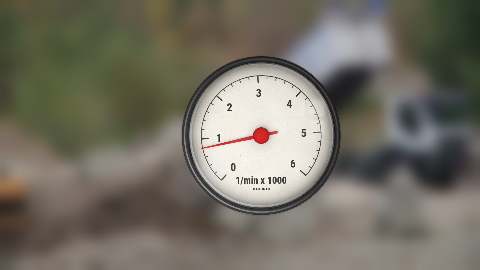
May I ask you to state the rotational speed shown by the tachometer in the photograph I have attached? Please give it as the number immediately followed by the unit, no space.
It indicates 800rpm
